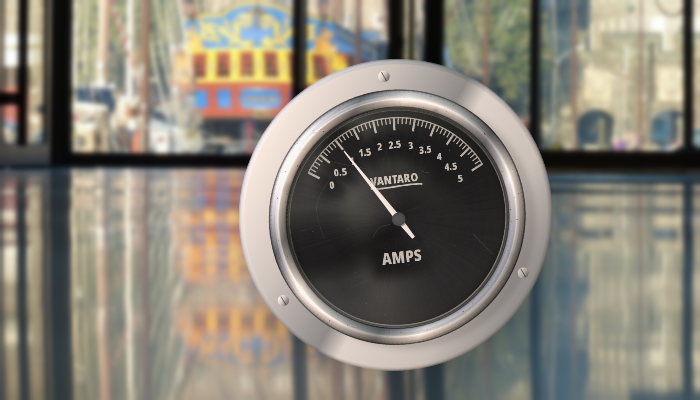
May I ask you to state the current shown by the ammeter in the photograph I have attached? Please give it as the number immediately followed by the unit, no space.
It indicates 1A
